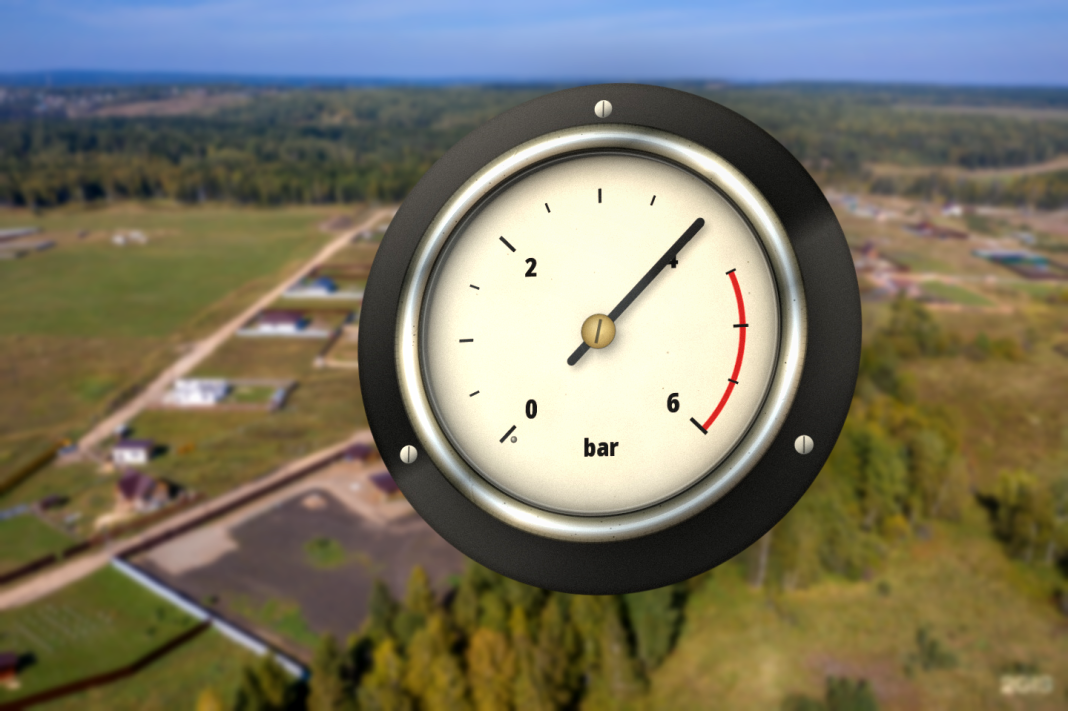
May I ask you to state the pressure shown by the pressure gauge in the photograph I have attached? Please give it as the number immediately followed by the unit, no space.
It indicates 4bar
